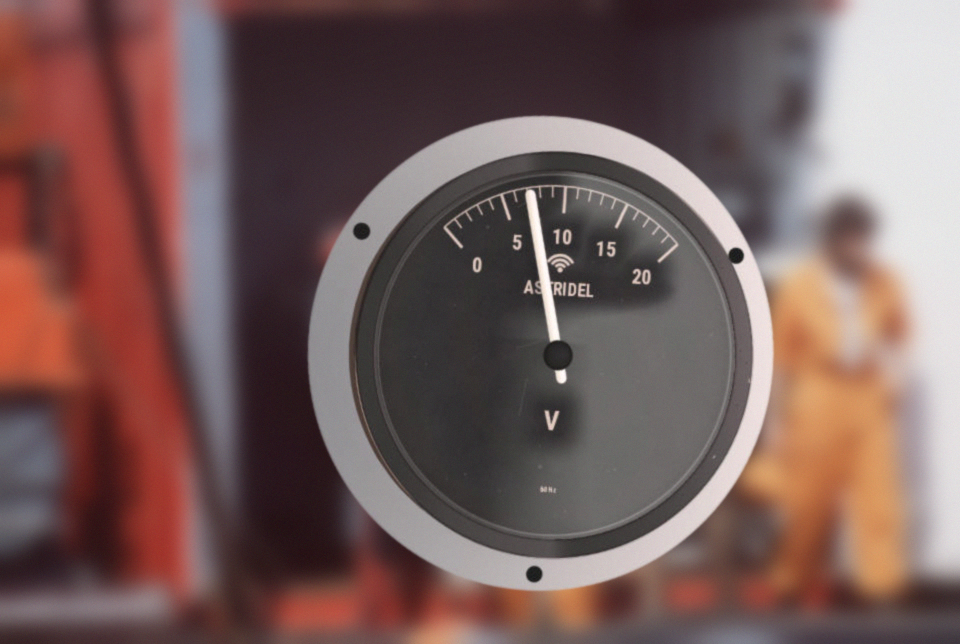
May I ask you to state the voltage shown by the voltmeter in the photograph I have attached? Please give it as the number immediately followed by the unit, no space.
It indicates 7V
